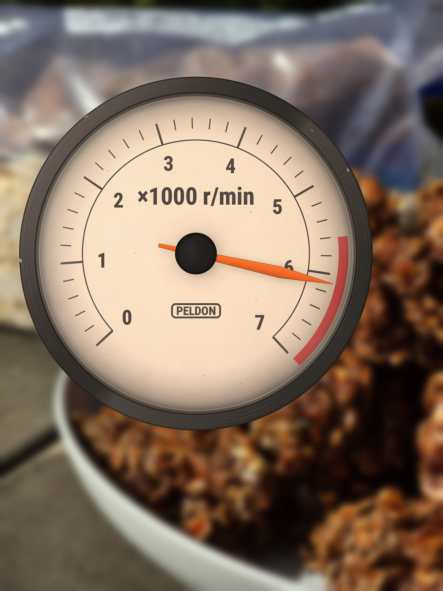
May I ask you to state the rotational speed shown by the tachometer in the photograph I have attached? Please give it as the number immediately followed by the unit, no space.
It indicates 6100rpm
